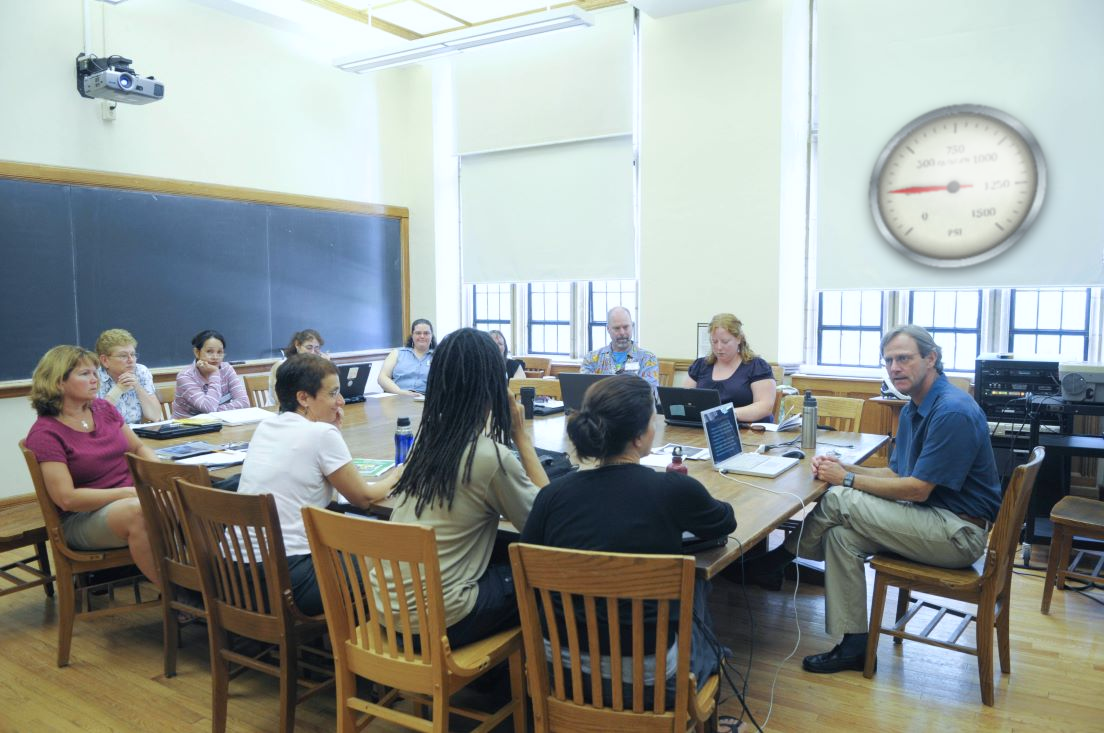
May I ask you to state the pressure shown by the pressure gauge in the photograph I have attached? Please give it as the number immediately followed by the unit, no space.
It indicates 250psi
